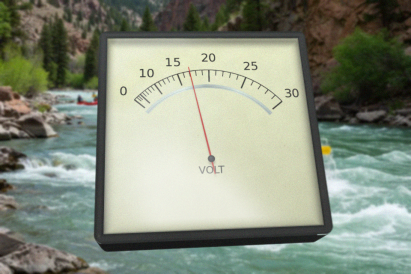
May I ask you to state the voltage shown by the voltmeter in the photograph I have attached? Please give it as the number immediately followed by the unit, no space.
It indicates 17V
